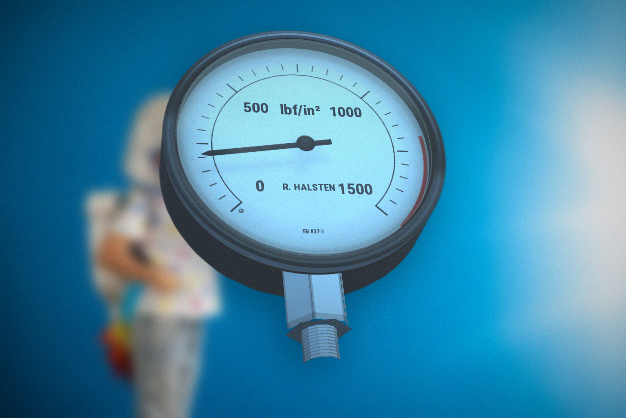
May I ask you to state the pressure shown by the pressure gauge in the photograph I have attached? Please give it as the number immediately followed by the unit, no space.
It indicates 200psi
